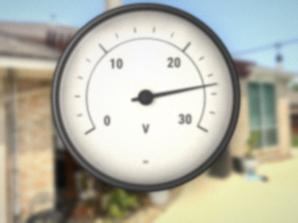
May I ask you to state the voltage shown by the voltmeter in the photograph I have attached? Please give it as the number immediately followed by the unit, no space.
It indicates 25V
